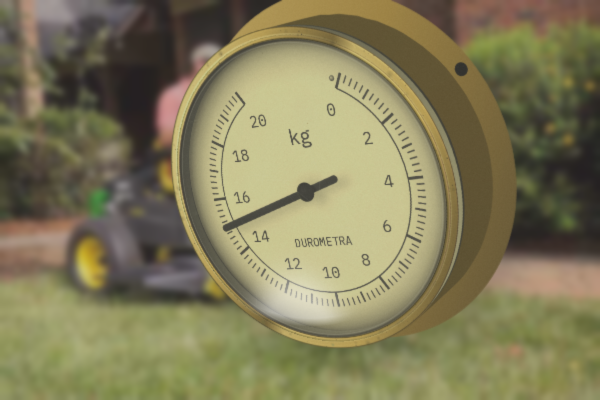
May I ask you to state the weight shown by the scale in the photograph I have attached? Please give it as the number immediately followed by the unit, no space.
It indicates 15kg
